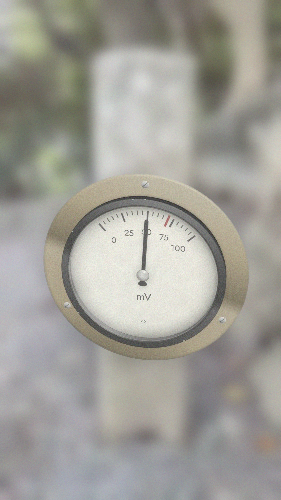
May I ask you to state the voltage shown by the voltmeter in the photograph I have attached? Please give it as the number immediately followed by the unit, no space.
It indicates 50mV
